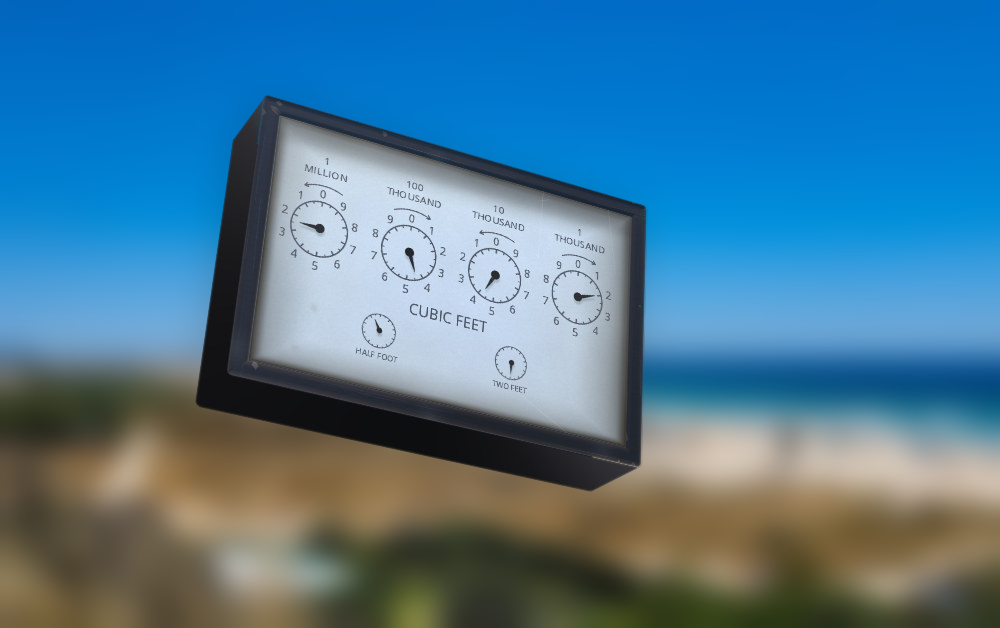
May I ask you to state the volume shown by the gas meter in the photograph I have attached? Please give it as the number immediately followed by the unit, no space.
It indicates 244200ft³
